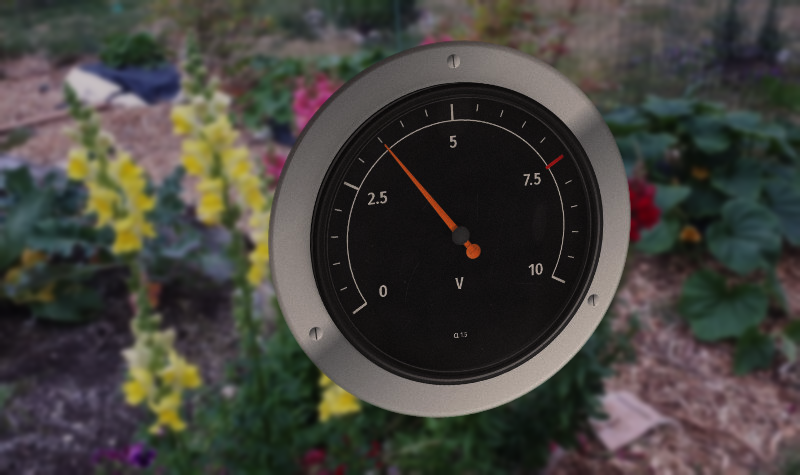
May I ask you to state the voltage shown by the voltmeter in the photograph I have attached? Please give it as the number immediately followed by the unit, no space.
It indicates 3.5V
